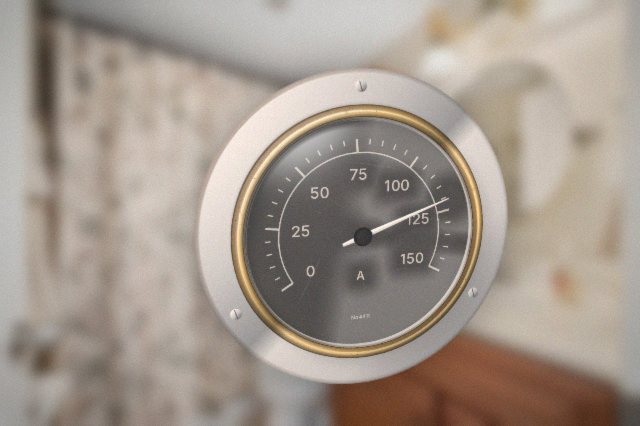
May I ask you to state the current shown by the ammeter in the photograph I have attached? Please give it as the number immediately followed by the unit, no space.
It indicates 120A
